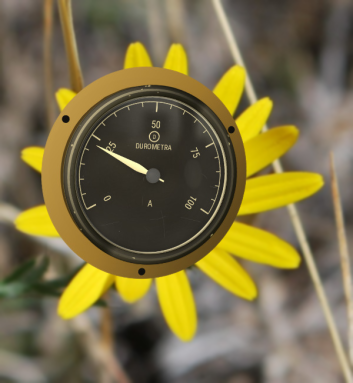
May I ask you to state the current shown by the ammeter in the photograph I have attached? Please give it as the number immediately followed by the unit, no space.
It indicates 22.5A
